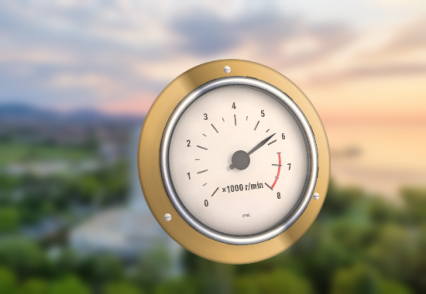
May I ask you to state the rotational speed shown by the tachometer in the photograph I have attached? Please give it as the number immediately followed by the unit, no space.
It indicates 5750rpm
